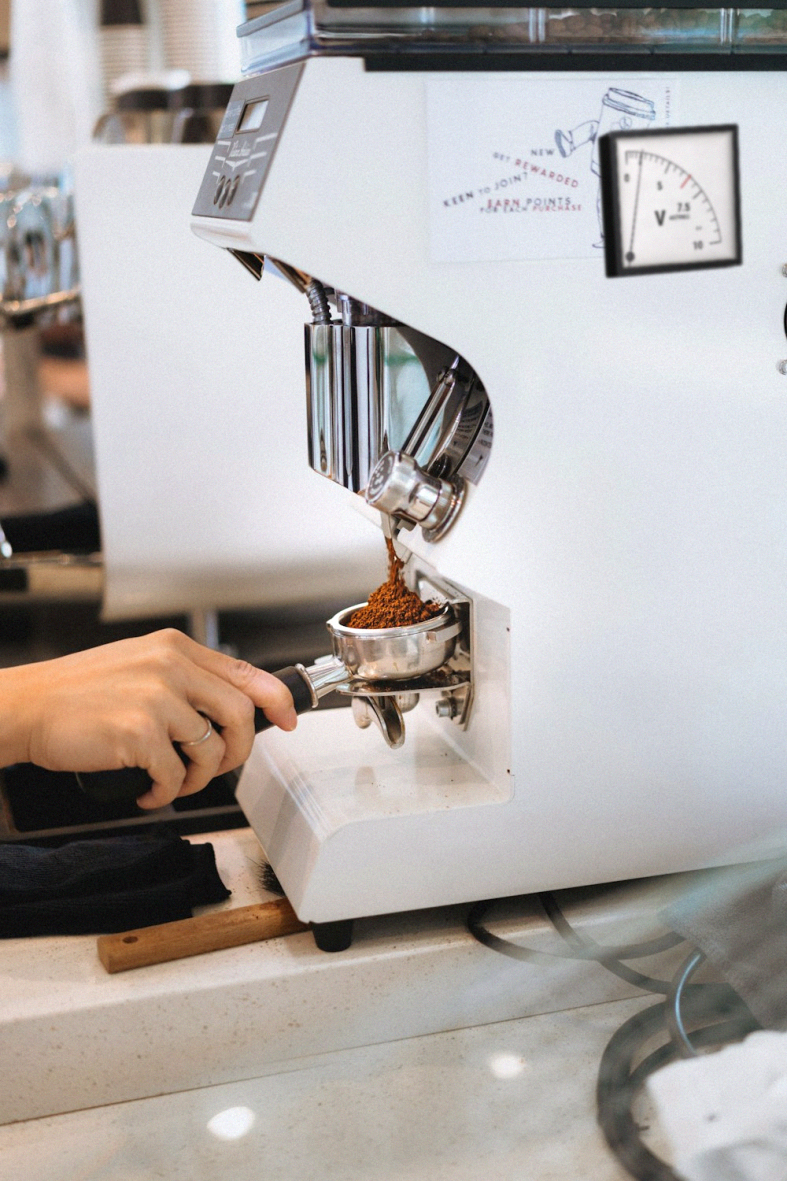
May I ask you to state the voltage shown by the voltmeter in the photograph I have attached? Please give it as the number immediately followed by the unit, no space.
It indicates 2.5V
